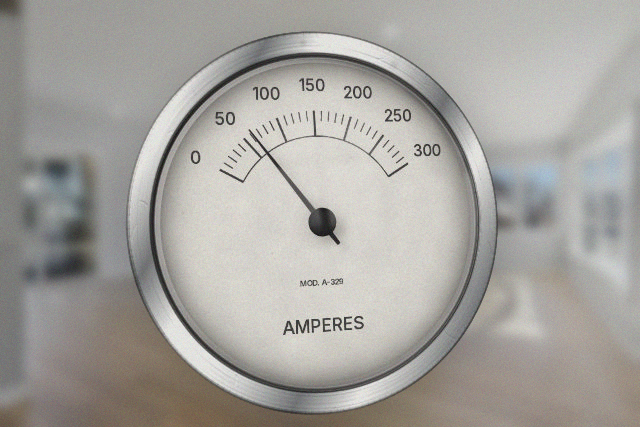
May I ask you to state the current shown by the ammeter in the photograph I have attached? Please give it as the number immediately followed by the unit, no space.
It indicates 60A
